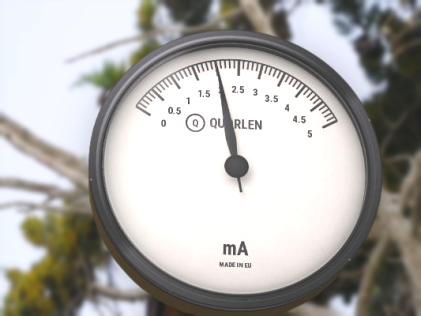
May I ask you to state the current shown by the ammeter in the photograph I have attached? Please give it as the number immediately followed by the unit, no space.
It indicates 2mA
